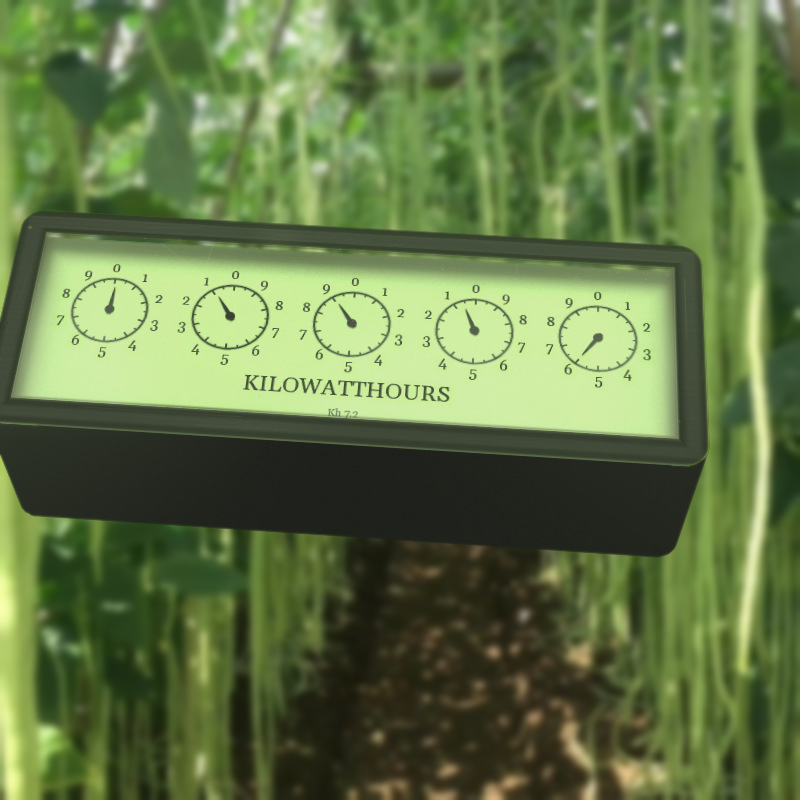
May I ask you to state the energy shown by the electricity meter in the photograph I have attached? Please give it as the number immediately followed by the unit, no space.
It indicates 906kWh
